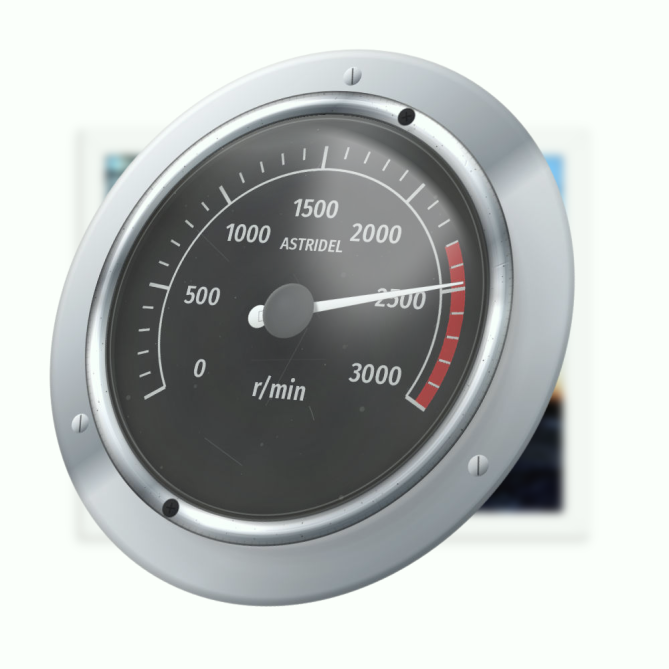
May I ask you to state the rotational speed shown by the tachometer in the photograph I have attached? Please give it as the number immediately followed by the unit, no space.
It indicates 2500rpm
